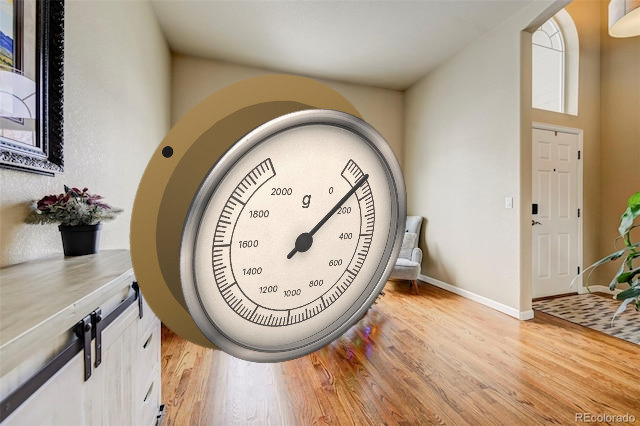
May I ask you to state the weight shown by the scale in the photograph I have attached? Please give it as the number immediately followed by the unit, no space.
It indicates 100g
